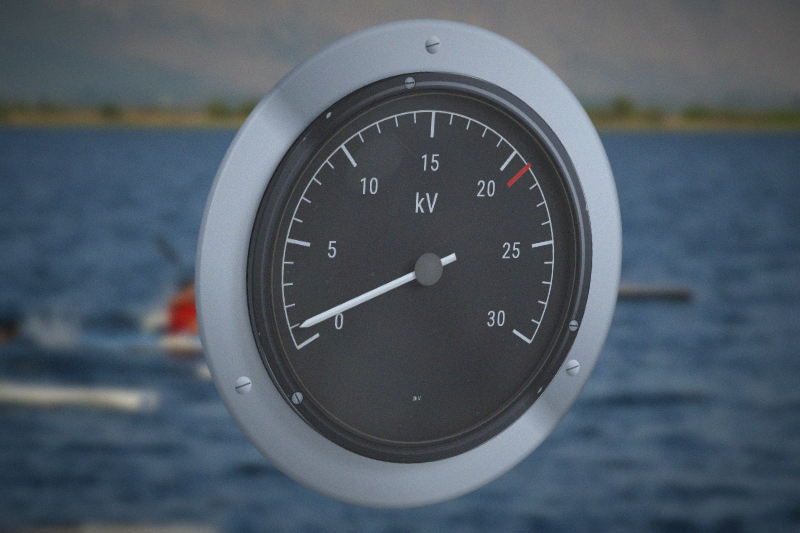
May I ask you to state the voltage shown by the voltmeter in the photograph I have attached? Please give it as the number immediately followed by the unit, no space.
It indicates 1kV
